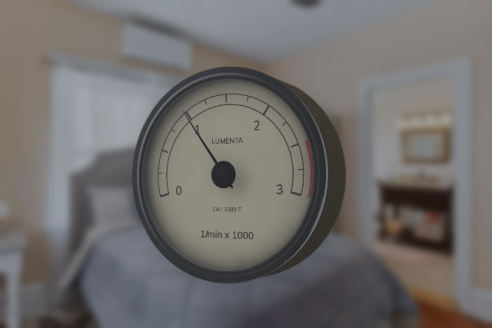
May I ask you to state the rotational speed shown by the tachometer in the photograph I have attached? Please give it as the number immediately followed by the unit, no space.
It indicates 1000rpm
